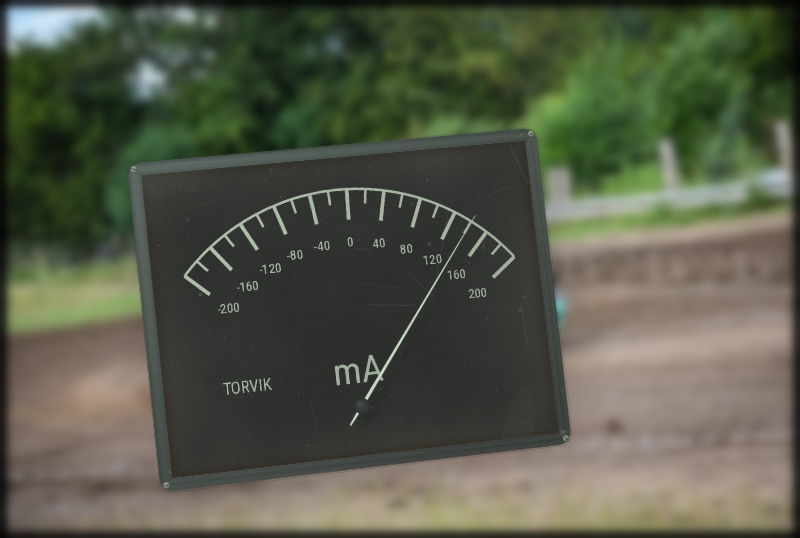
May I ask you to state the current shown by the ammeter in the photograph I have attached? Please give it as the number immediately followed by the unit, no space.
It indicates 140mA
